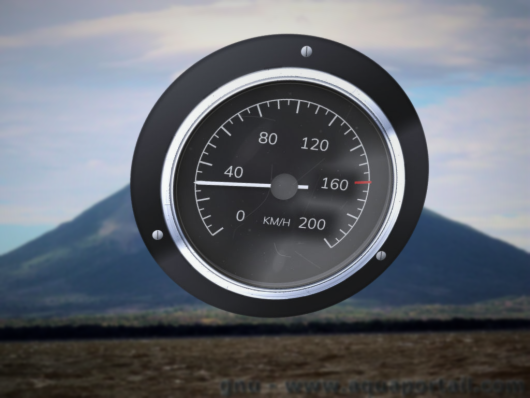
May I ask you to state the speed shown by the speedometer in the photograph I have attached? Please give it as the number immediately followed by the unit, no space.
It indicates 30km/h
